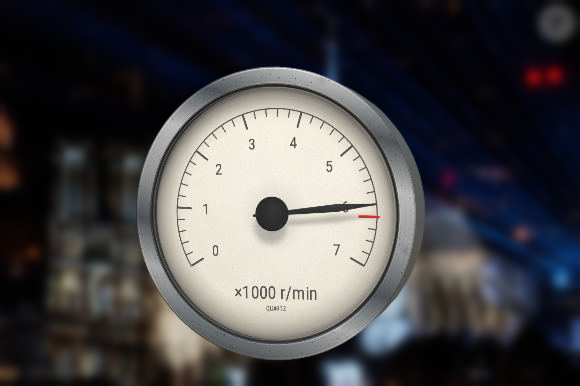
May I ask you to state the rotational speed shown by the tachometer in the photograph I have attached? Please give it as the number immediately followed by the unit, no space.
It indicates 6000rpm
